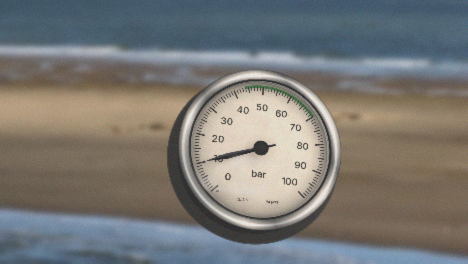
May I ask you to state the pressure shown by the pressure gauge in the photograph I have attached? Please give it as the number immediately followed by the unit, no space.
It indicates 10bar
